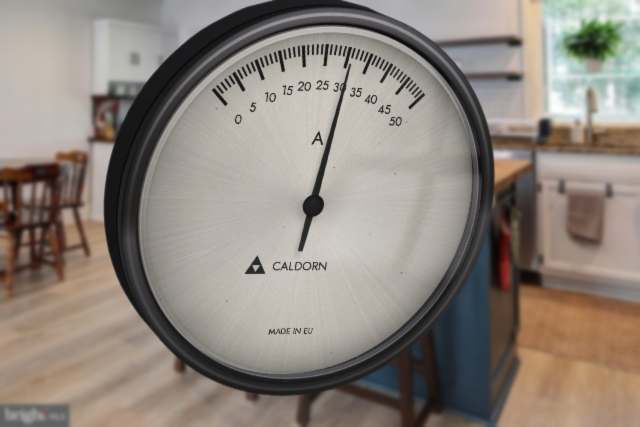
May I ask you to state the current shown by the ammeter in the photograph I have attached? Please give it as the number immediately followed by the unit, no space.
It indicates 30A
